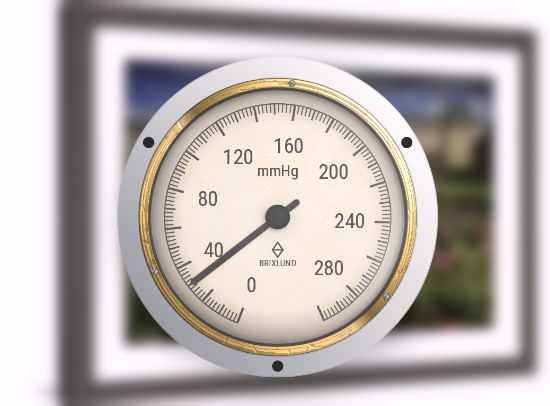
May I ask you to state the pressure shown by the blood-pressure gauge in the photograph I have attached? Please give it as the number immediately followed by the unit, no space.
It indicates 30mmHg
